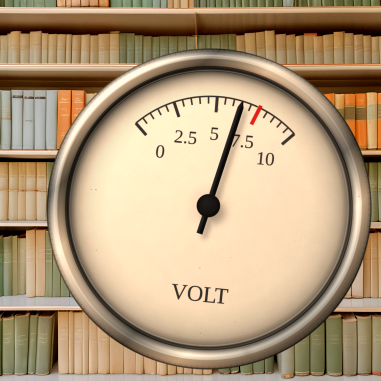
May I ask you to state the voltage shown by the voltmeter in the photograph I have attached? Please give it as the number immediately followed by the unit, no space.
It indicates 6.5V
